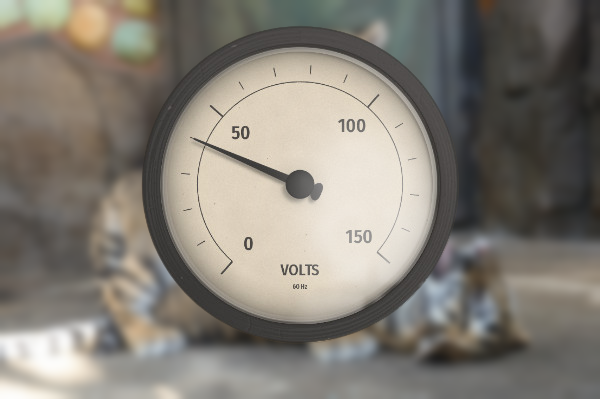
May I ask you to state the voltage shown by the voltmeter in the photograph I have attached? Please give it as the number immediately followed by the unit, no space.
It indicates 40V
